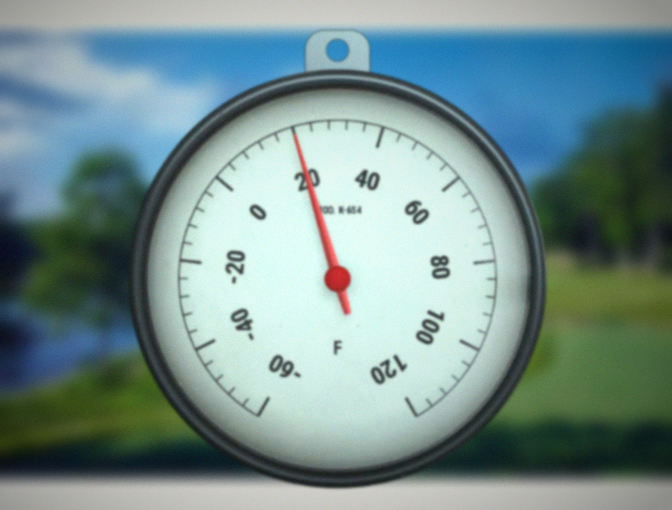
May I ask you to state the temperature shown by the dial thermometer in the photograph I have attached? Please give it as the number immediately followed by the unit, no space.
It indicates 20°F
